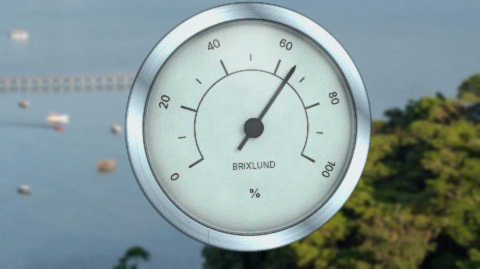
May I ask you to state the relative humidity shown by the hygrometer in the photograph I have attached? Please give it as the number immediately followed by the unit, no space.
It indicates 65%
